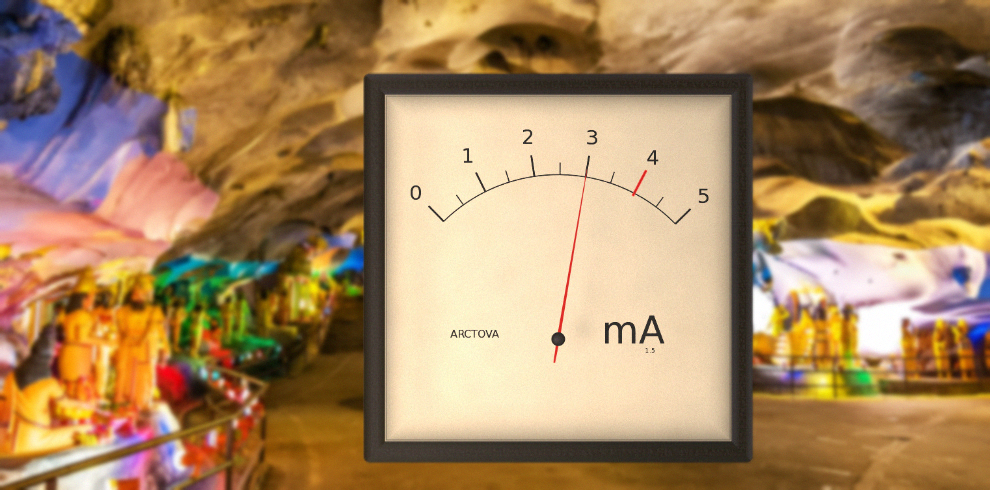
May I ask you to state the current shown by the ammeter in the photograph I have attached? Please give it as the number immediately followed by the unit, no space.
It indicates 3mA
